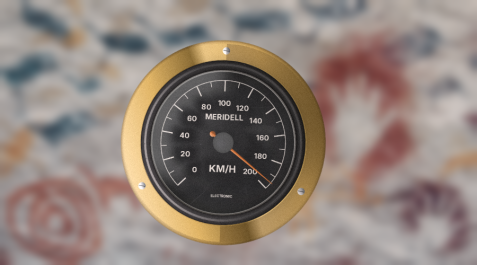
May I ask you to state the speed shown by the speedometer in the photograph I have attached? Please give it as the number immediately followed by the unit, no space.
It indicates 195km/h
